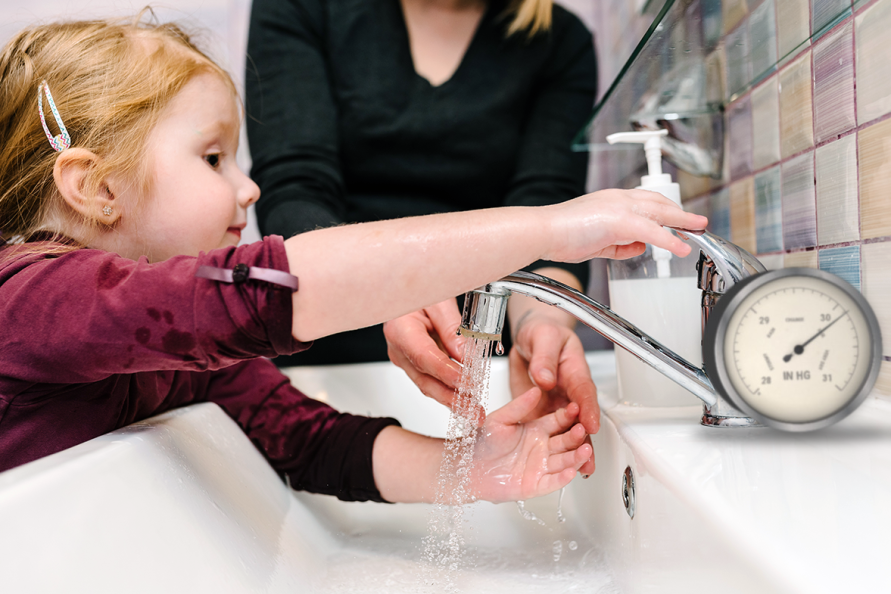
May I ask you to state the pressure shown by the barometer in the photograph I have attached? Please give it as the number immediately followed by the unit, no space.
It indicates 30.1inHg
